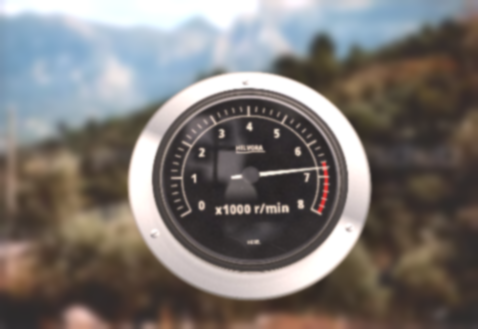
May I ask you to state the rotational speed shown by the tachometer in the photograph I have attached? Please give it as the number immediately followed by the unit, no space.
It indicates 6800rpm
